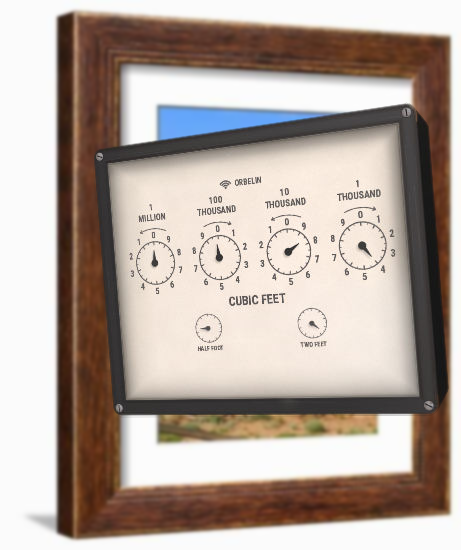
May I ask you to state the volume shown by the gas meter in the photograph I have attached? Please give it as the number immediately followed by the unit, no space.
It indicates 998400ft³
